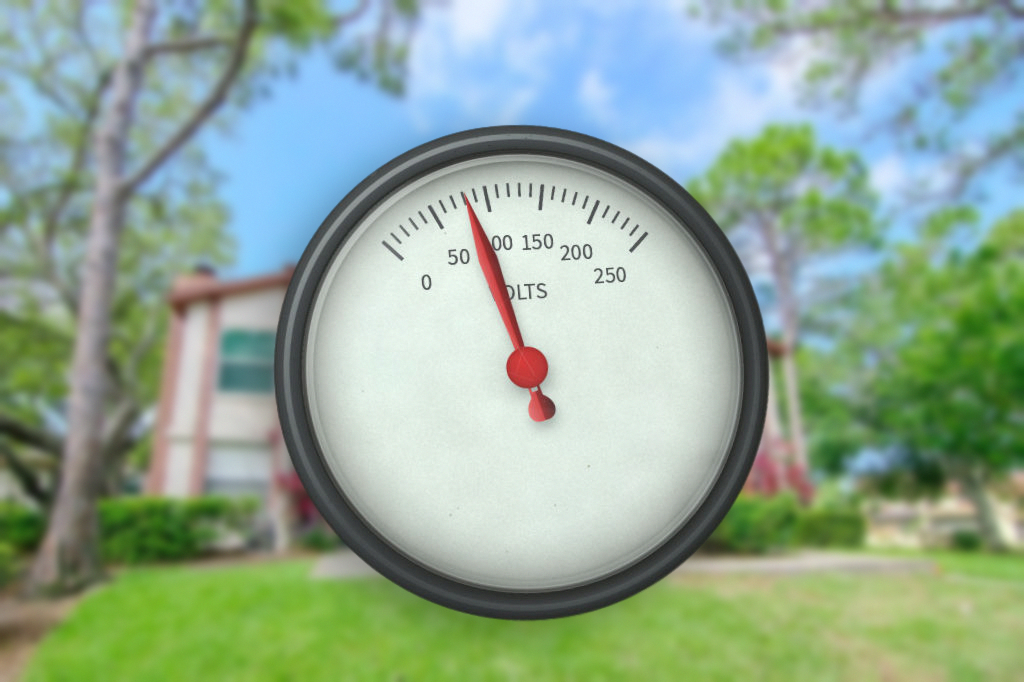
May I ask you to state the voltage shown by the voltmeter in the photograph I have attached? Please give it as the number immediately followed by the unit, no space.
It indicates 80V
